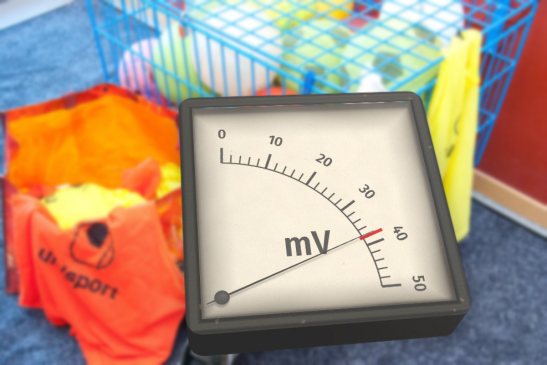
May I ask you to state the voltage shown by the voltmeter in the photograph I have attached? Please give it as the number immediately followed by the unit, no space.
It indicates 38mV
